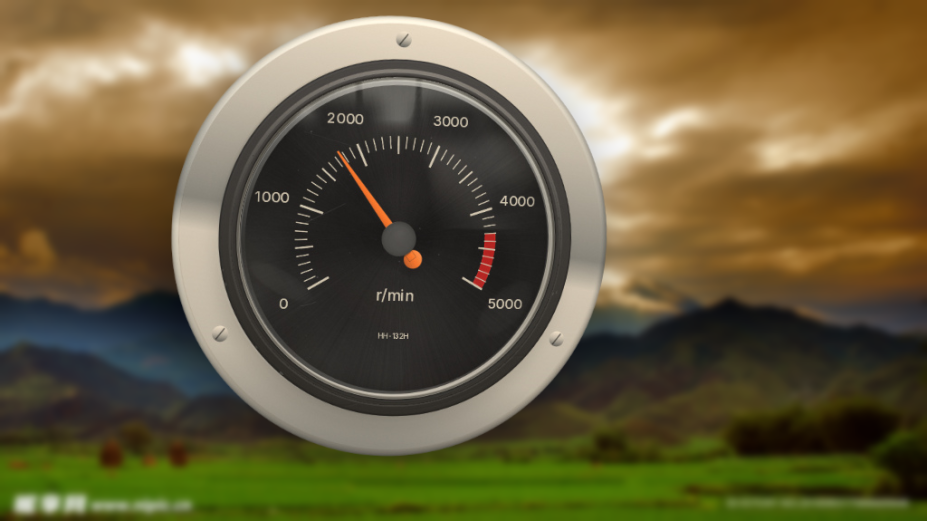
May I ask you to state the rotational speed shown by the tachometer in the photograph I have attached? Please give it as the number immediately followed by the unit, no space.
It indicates 1750rpm
